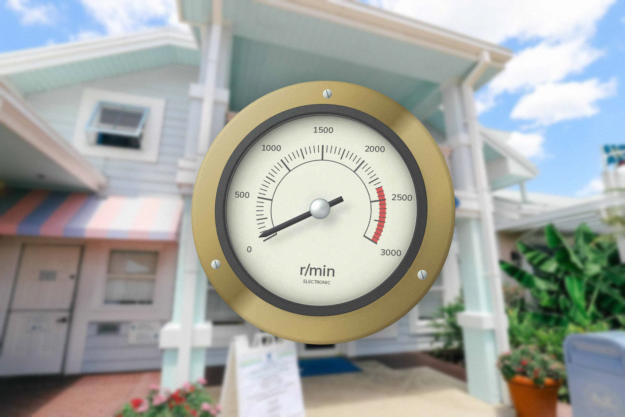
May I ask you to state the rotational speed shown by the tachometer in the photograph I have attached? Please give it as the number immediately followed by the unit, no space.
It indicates 50rpm
